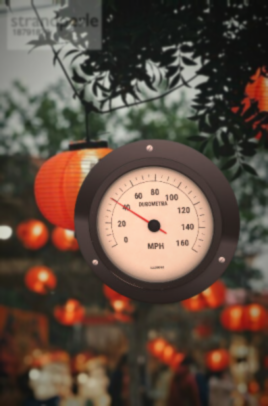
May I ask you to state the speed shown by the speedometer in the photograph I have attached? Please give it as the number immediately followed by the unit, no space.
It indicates 40mph
